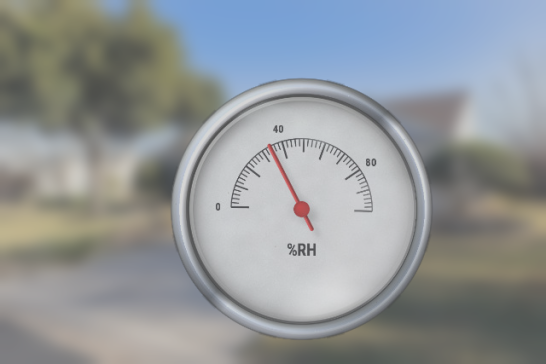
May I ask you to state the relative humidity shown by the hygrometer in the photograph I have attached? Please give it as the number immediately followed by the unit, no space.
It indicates 34%
